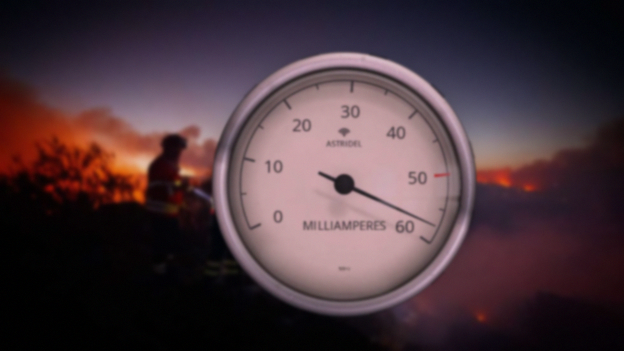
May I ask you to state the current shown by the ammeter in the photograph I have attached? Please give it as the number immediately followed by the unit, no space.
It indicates 57.5mA
